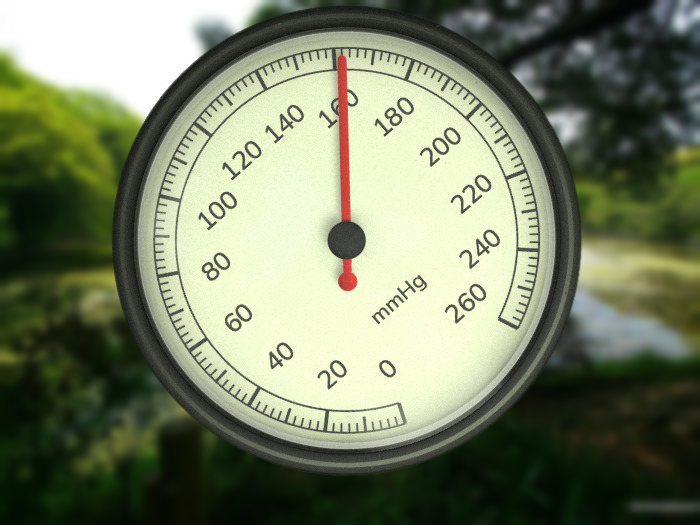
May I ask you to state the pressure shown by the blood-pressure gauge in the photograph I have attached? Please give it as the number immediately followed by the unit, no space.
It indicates 162mmHg
